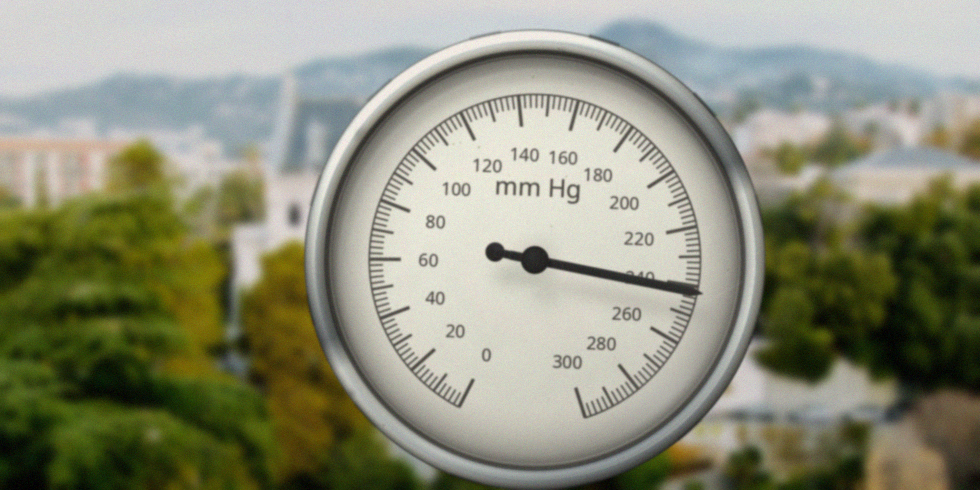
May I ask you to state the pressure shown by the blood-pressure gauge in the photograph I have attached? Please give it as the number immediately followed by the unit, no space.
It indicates 242mmHg
